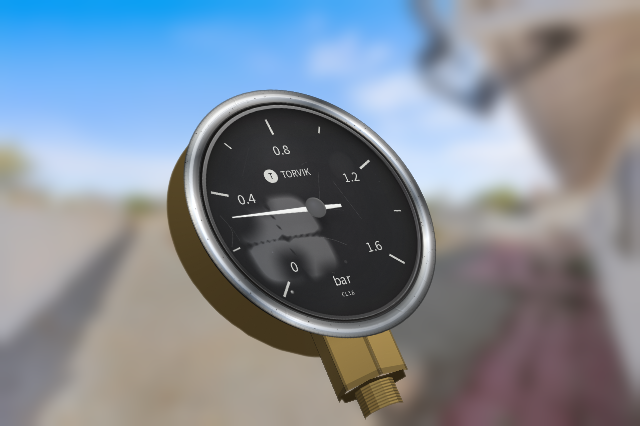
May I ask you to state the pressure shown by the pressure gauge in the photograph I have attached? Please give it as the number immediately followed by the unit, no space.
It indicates 0.3bar
